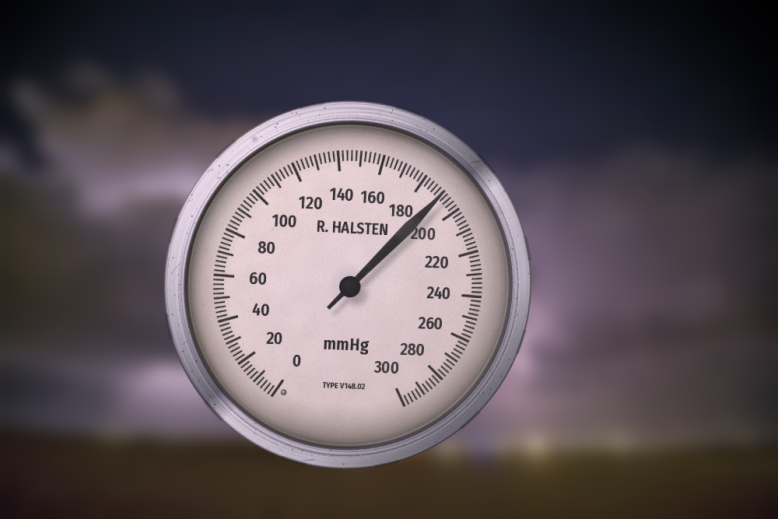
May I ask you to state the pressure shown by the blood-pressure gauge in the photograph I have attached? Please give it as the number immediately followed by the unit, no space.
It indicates 190mmHg
